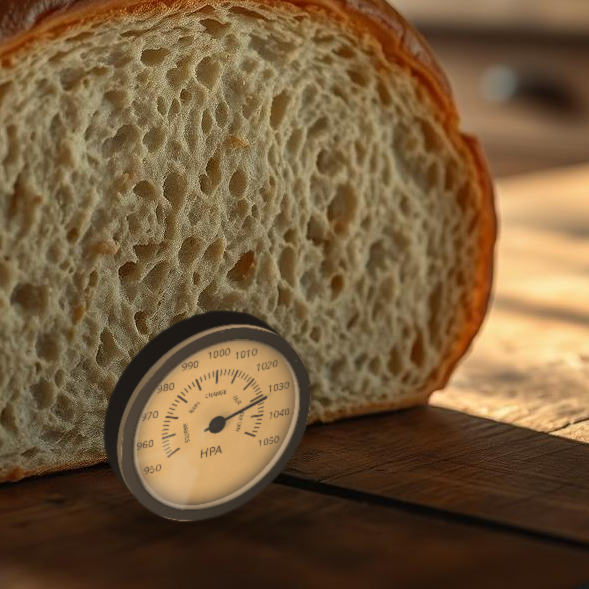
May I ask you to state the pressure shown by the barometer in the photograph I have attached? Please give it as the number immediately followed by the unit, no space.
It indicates 1030hPa
